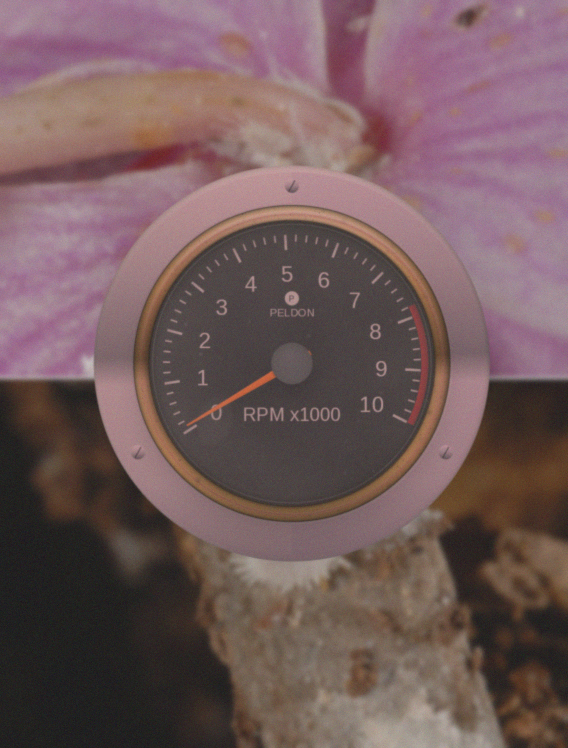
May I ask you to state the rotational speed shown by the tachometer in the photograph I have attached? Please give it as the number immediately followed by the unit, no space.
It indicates 100rpm
